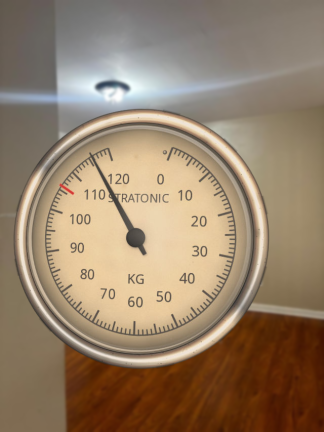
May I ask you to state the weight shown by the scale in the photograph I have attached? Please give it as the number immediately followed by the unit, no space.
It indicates 116kg
